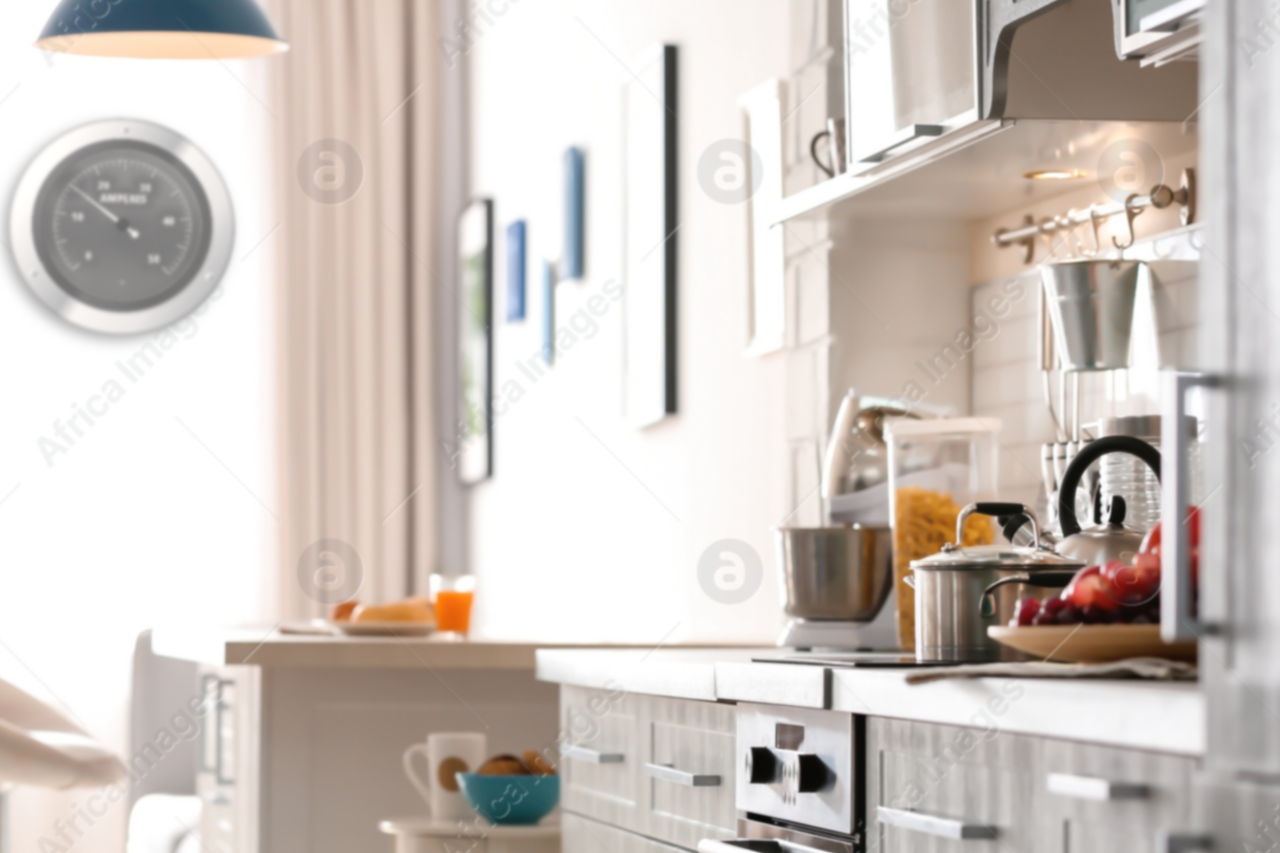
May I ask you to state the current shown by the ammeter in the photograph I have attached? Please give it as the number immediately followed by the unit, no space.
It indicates 15A
